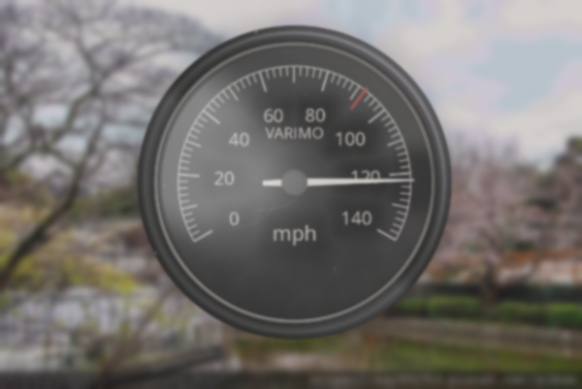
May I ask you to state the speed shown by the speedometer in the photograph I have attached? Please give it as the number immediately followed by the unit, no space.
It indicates 122mph
